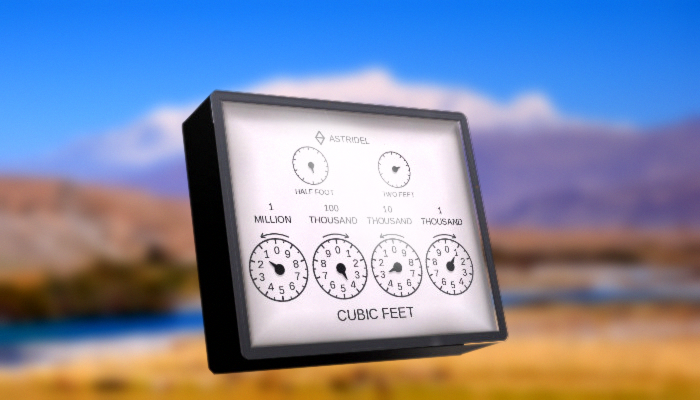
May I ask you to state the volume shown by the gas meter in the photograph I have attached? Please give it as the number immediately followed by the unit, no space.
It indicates 143100ft³
